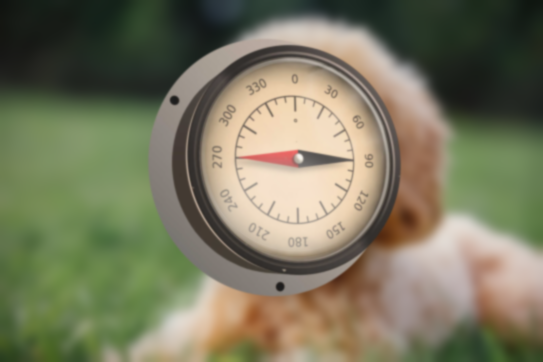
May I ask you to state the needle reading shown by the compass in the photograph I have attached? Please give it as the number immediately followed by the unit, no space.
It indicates 270°
